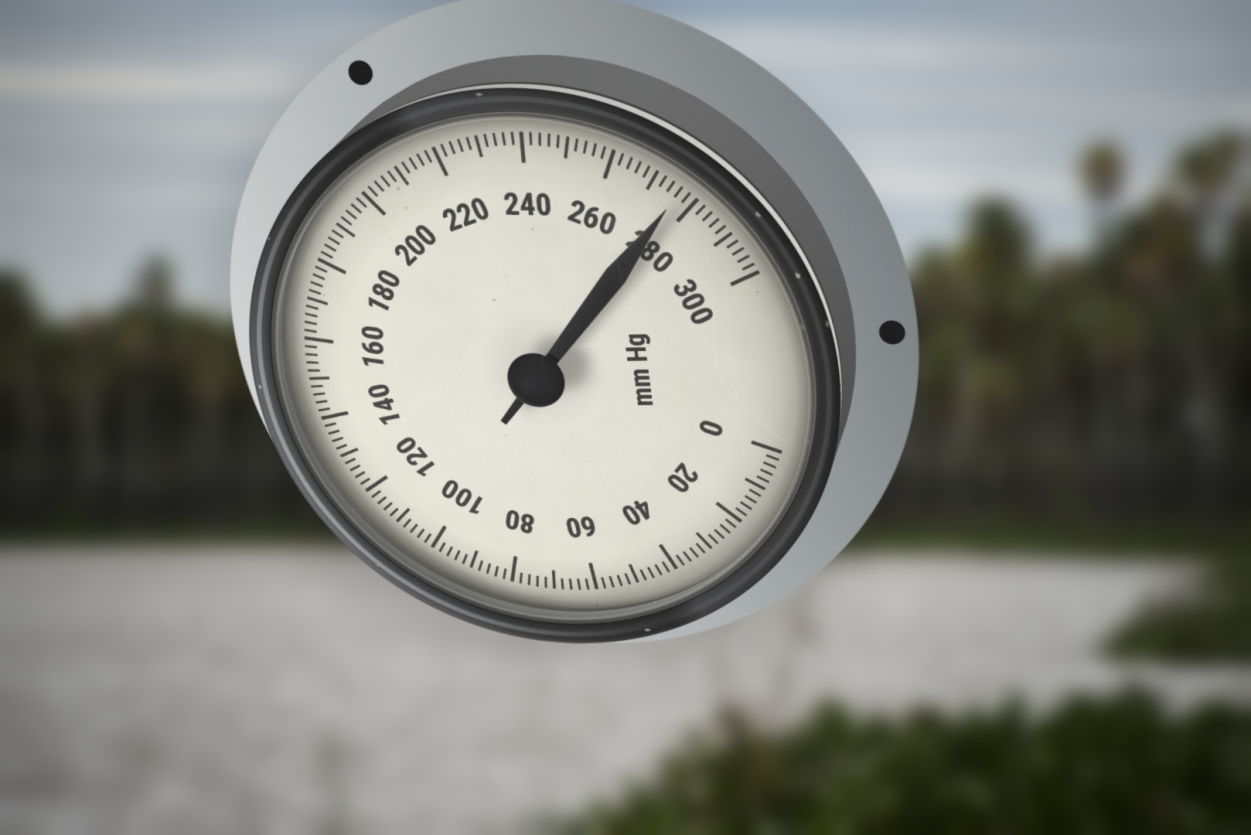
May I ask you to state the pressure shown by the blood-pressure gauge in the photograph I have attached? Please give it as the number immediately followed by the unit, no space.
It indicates 276mmHg
